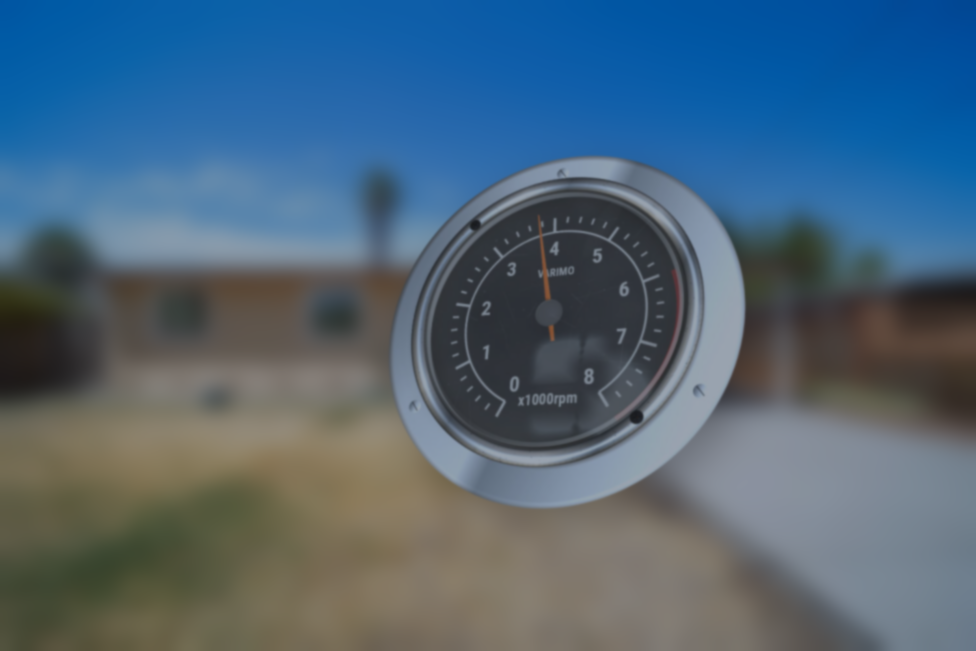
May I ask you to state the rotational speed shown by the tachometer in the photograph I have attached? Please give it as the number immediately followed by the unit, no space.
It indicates 3800rpm
